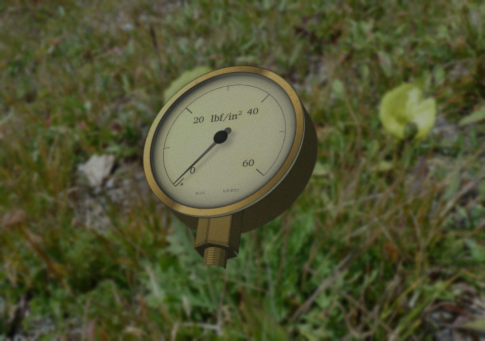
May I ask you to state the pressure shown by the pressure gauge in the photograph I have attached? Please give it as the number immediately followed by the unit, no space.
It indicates 0psi
